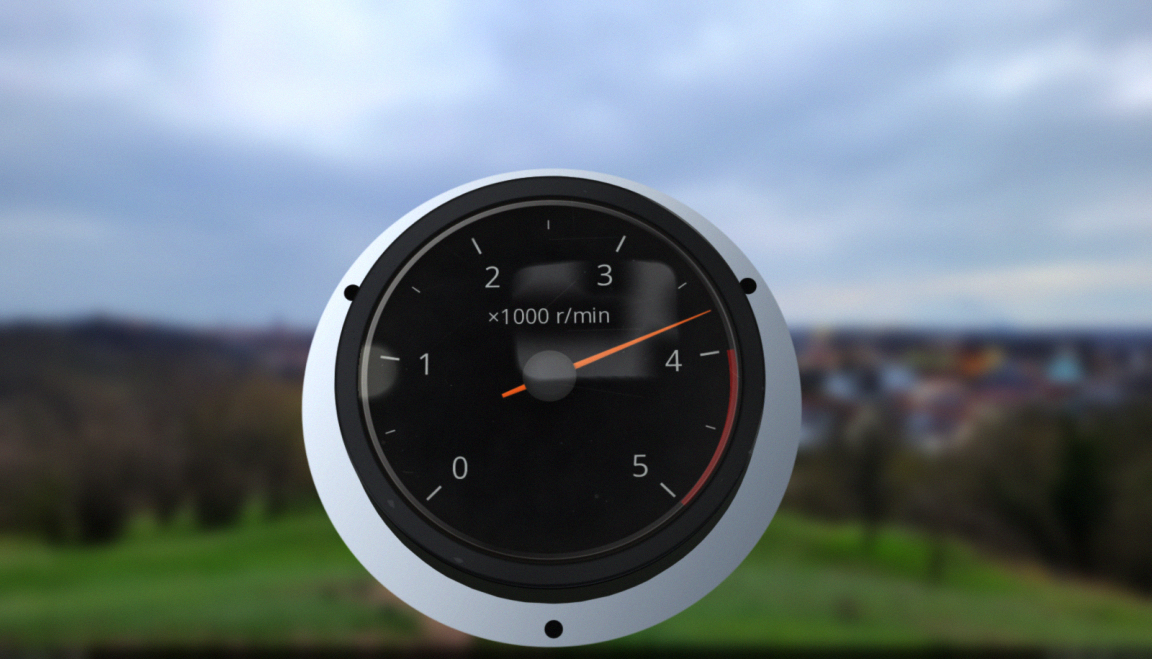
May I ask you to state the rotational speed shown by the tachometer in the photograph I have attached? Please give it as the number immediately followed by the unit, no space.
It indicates 3750rpm
